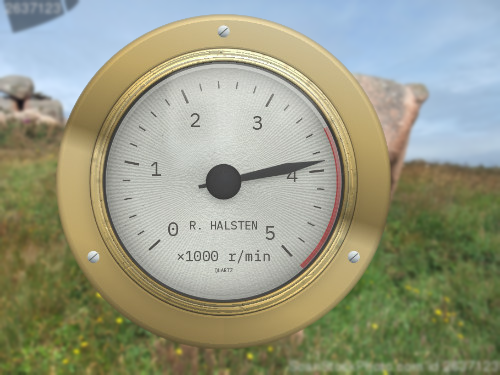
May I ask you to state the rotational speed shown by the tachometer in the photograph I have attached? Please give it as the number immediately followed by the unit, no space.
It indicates 3900rpm
